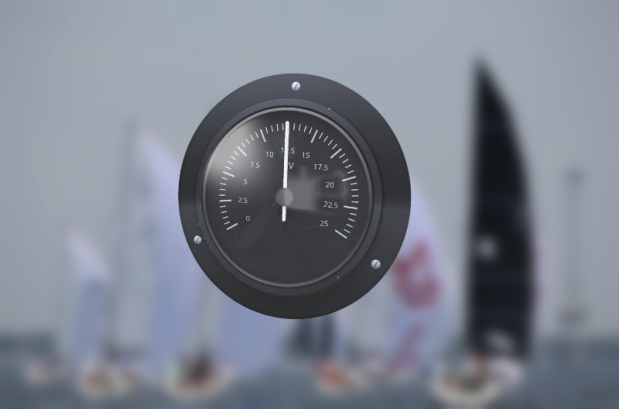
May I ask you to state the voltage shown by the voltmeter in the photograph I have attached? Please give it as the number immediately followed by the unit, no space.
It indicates 12.5kV
